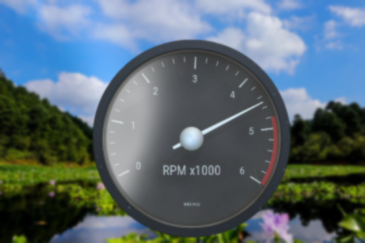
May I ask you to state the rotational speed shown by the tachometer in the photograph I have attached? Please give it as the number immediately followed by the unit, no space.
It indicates 4500rpm
